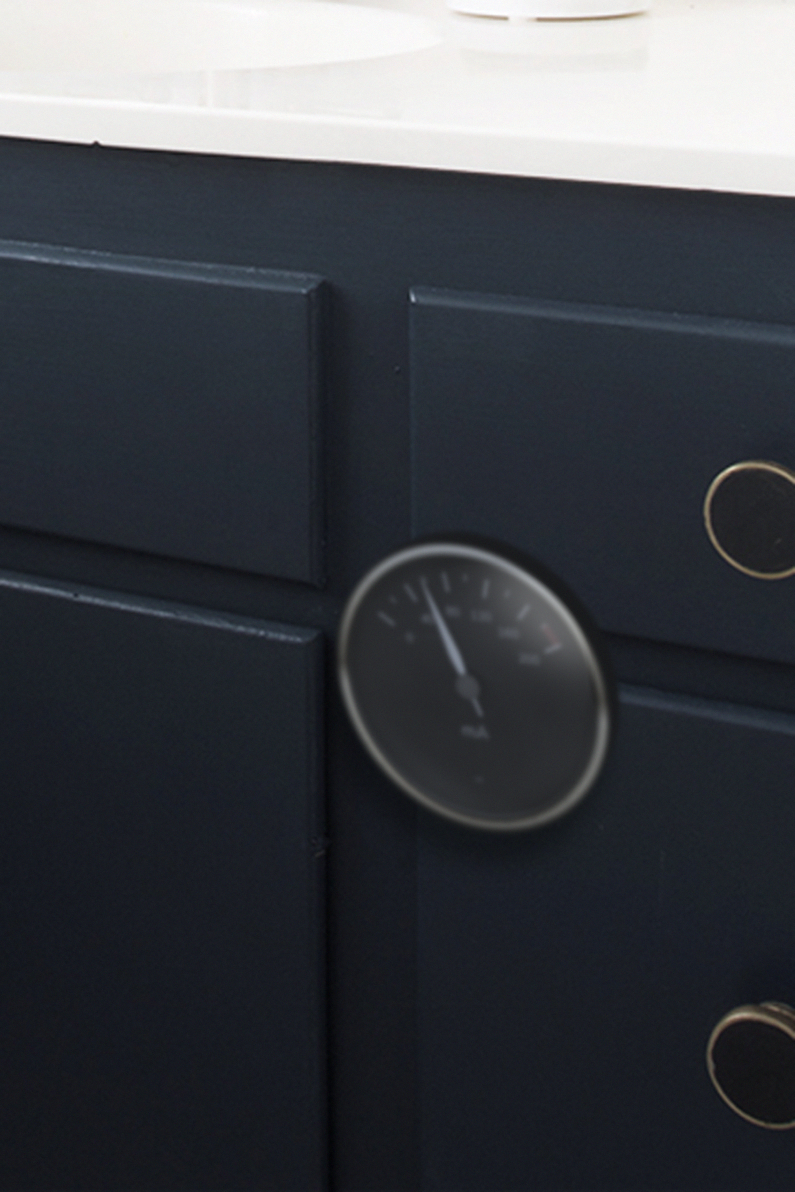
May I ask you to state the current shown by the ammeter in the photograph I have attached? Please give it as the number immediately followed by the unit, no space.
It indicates 60mA
